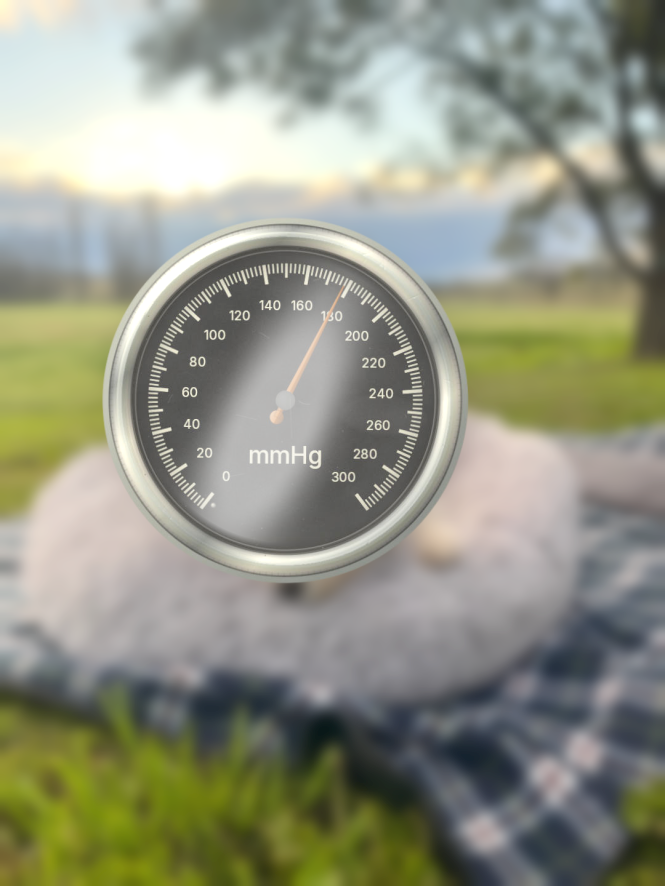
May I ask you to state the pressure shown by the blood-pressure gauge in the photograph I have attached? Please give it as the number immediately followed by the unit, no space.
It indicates 178mmHg
